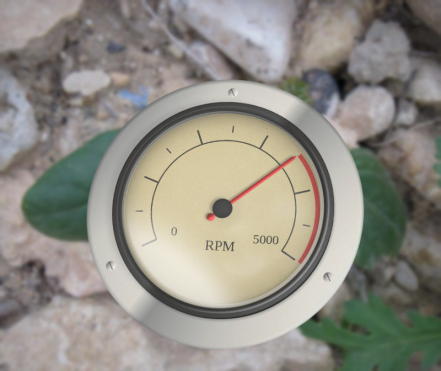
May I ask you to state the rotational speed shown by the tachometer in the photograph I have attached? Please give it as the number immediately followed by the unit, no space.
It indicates 3500rpm
